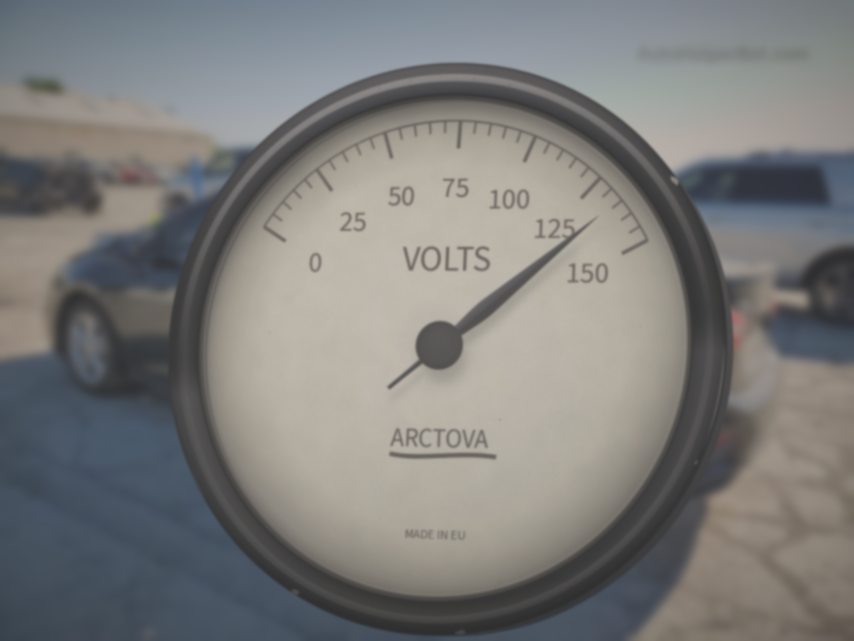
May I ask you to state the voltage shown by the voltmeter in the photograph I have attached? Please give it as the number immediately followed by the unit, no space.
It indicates 135V
